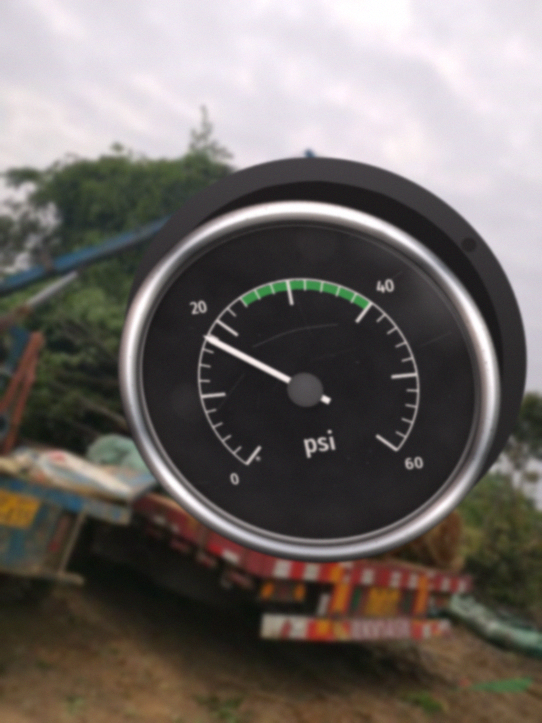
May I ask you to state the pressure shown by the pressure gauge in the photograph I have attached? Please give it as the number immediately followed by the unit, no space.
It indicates 18psi
